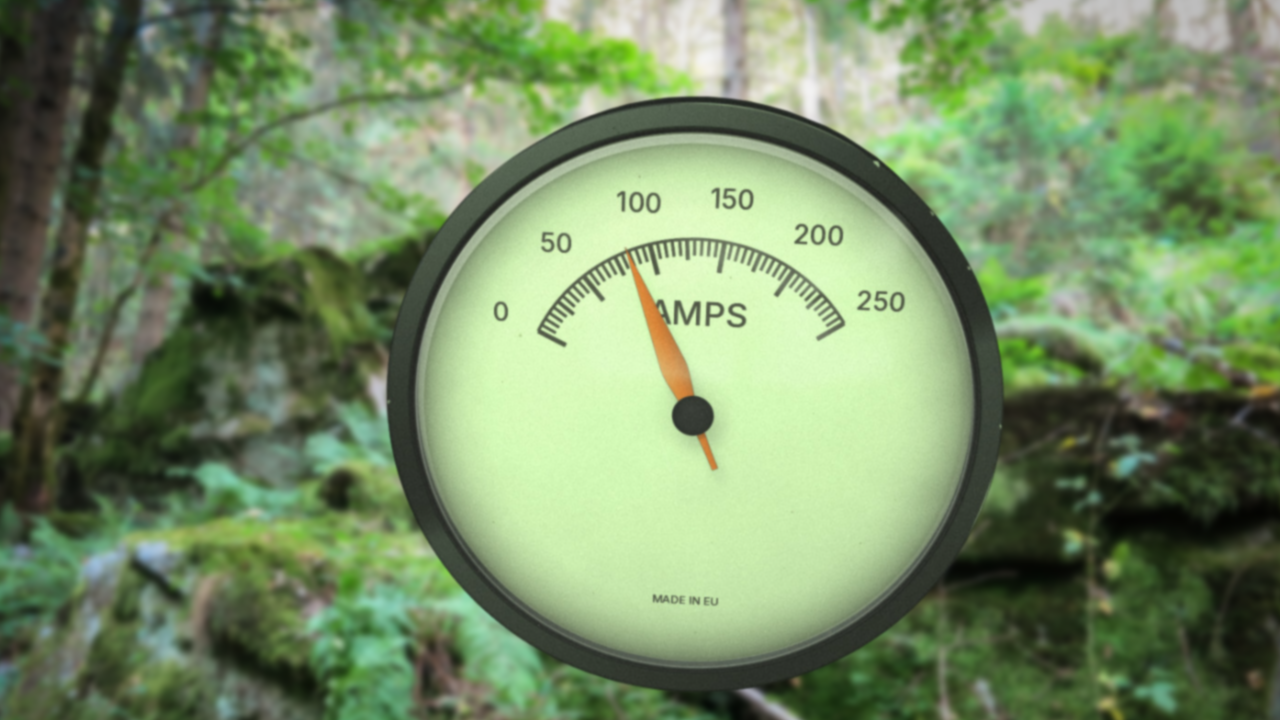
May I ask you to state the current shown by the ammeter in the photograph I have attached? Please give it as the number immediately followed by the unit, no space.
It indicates 85A
